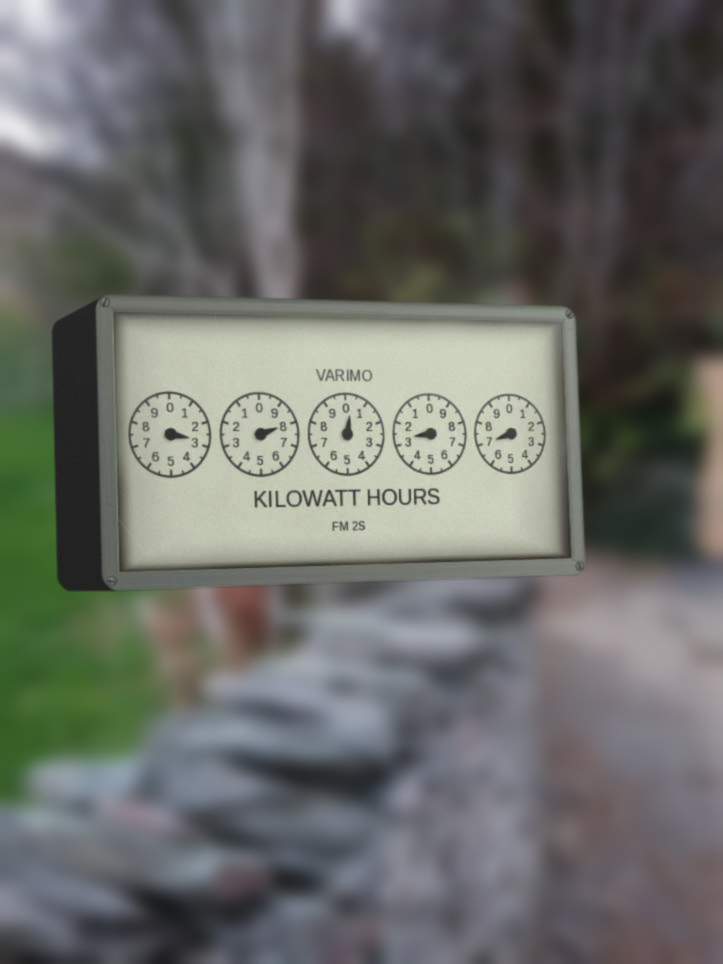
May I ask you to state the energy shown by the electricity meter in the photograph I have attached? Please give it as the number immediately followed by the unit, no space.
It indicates 28027kWh
